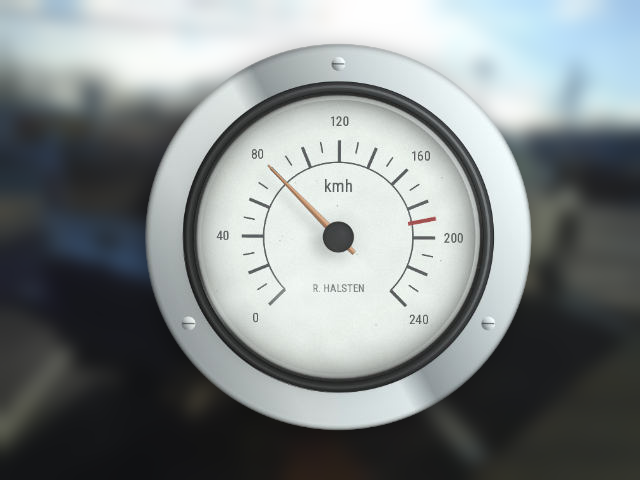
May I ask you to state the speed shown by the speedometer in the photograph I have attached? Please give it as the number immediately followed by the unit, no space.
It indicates 80km/h
